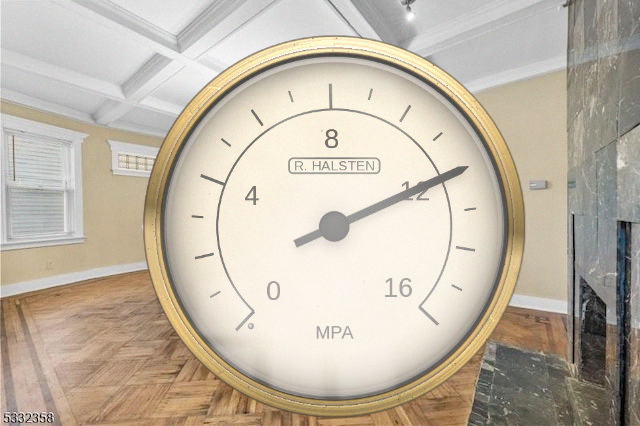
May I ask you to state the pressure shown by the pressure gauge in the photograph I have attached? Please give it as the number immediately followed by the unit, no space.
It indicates 12MPa
